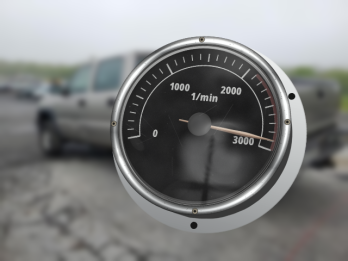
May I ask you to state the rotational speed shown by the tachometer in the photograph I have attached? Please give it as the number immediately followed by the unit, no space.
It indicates 2900rpm
